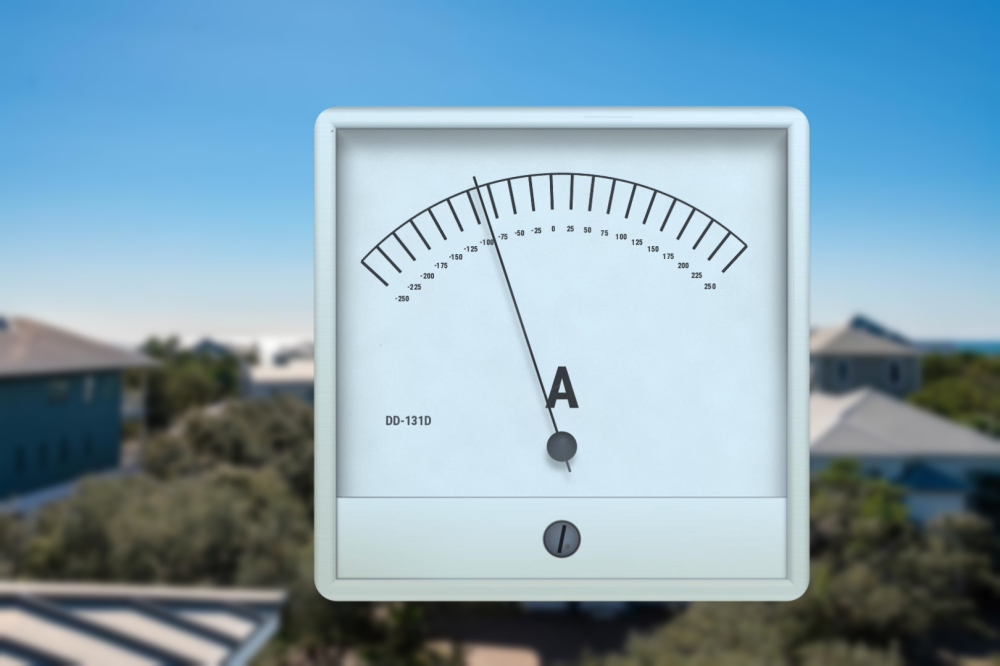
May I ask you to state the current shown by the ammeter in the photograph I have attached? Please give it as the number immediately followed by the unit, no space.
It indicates -87.5A
